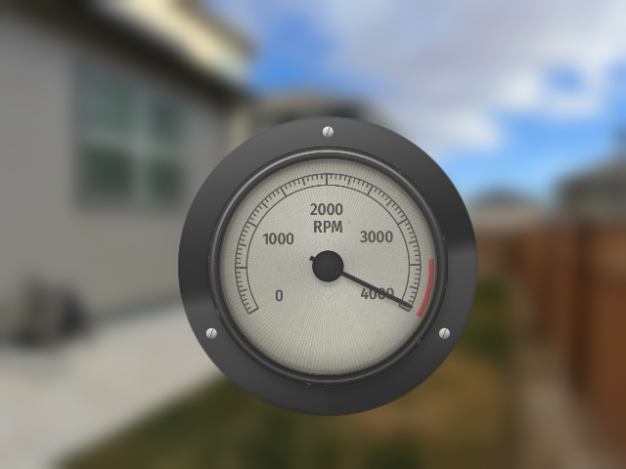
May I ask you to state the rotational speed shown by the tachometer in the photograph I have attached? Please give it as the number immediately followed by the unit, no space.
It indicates 3950rpm
